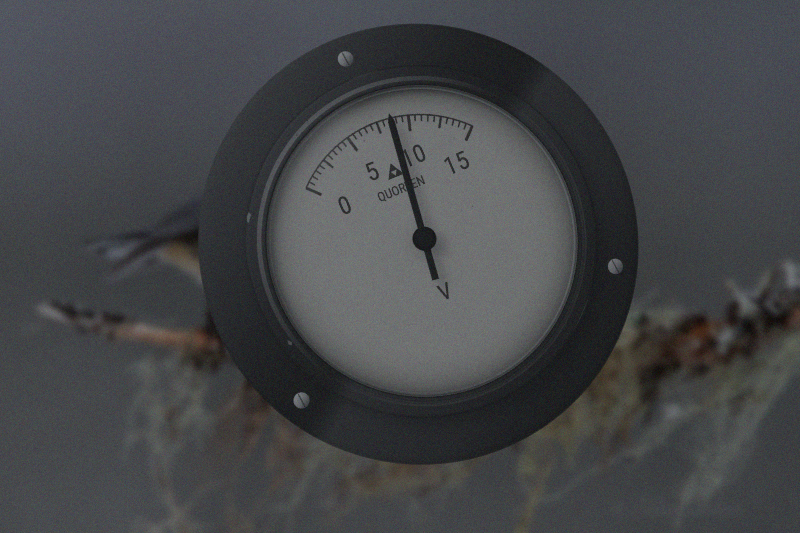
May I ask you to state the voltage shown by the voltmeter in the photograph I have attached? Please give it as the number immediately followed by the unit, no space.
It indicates 8.5V
